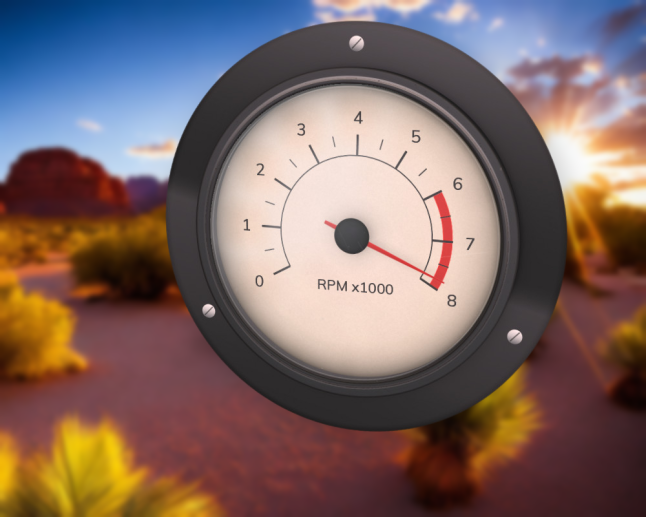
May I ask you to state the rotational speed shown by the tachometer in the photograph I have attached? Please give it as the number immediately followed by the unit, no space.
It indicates 7750rpm
